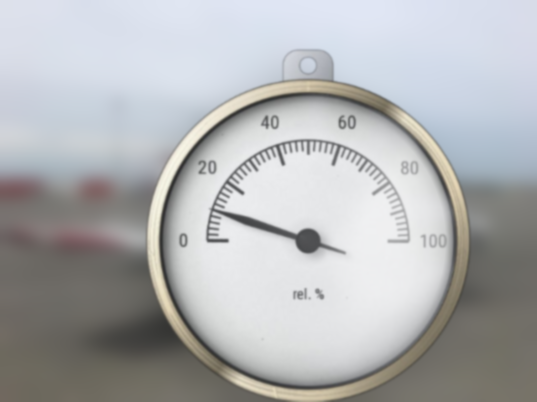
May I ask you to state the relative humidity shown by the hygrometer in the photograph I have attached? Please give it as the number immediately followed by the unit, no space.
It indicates 10%
